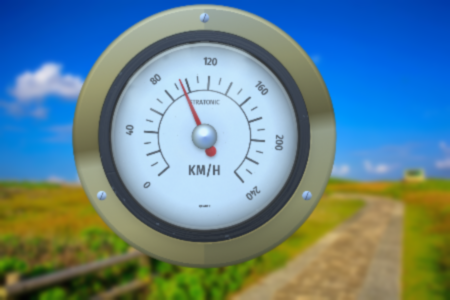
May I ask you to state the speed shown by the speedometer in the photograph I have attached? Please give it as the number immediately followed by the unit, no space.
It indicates 95km/h
